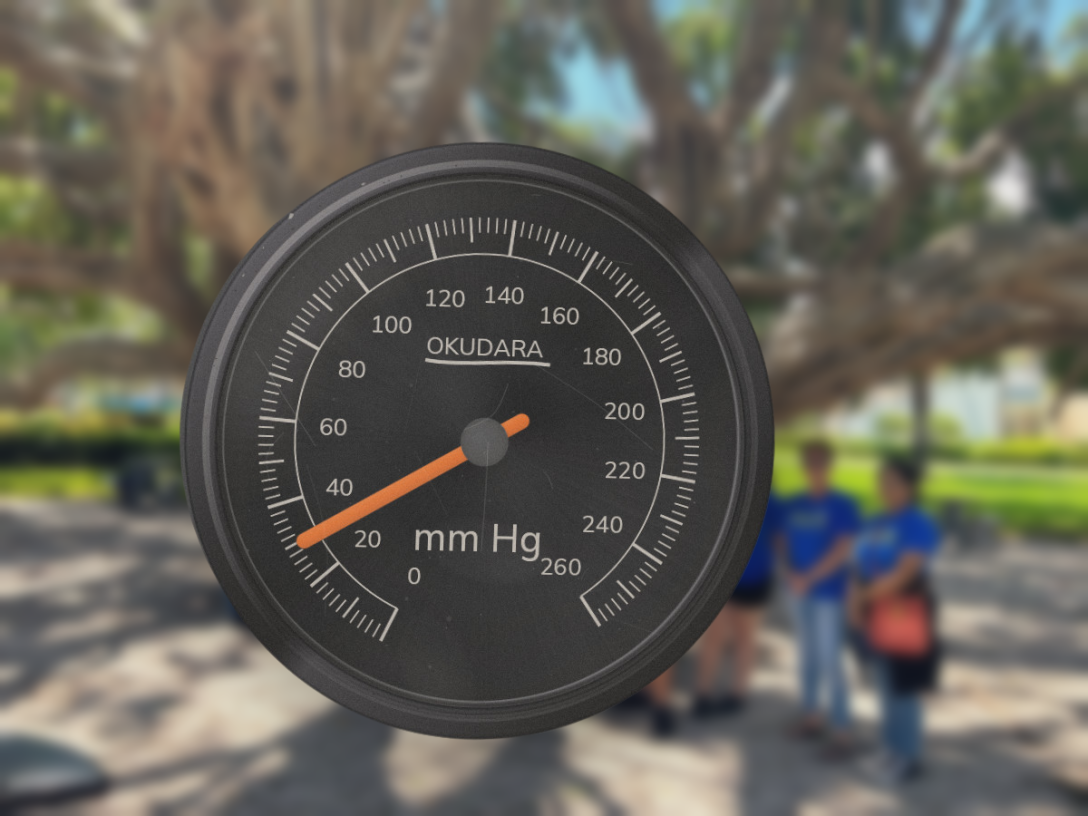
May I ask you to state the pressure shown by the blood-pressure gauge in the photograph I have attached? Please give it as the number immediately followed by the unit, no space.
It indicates 30mmHg
